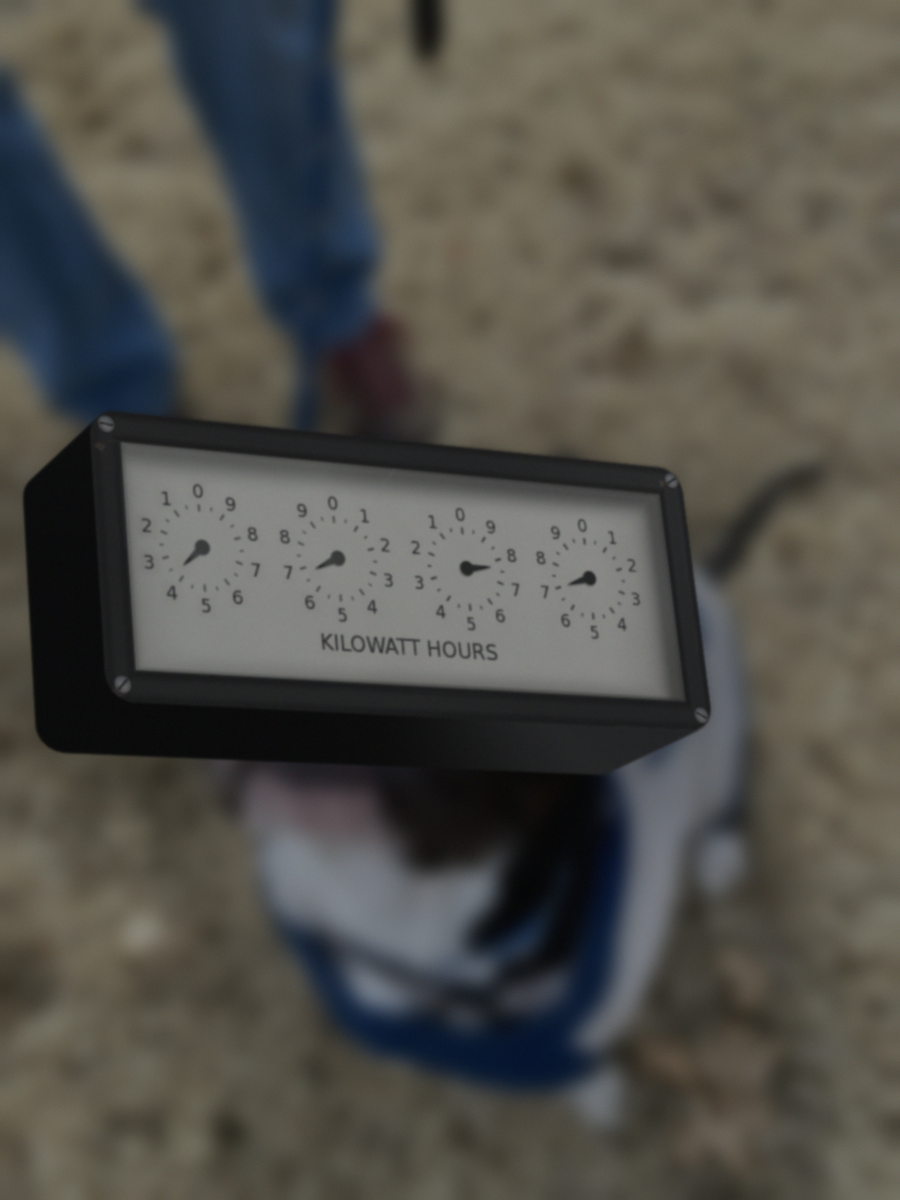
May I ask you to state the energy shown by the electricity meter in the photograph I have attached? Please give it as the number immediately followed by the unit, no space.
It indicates 3677kWh
